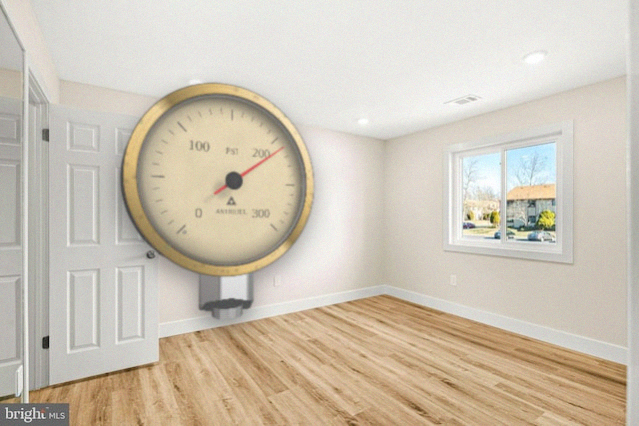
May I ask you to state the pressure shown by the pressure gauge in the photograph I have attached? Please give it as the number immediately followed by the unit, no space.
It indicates 210psi
